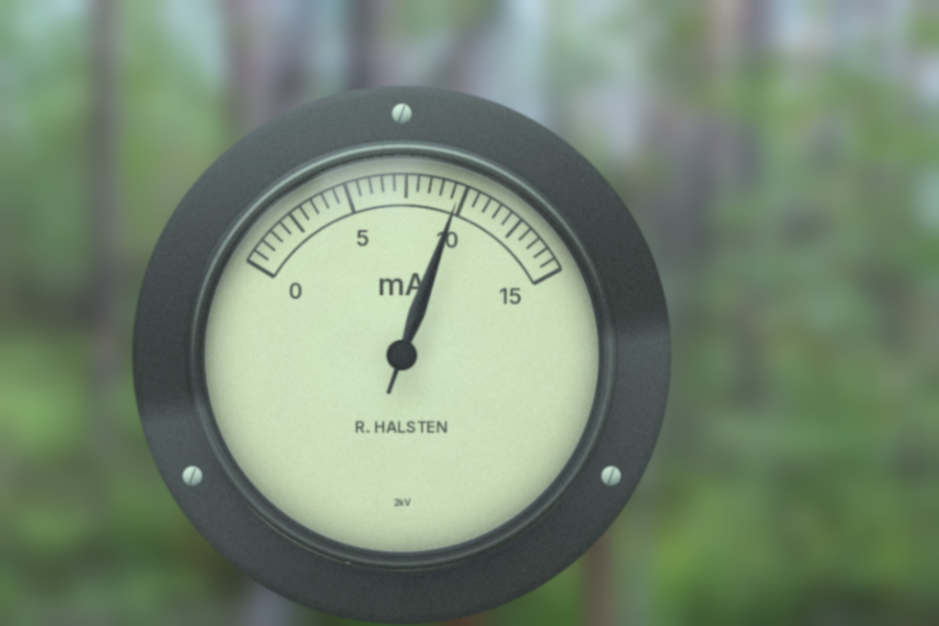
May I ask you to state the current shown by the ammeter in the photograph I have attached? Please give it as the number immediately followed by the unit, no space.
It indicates 9.75mA
